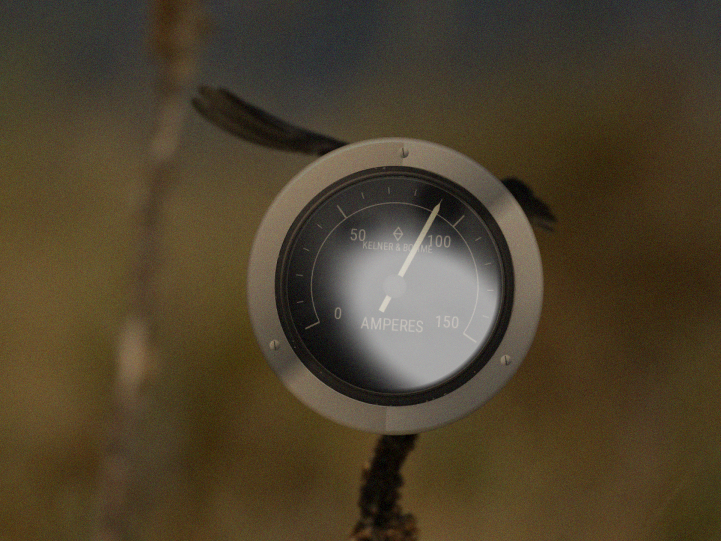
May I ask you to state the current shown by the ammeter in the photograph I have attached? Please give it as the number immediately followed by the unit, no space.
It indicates 90A
